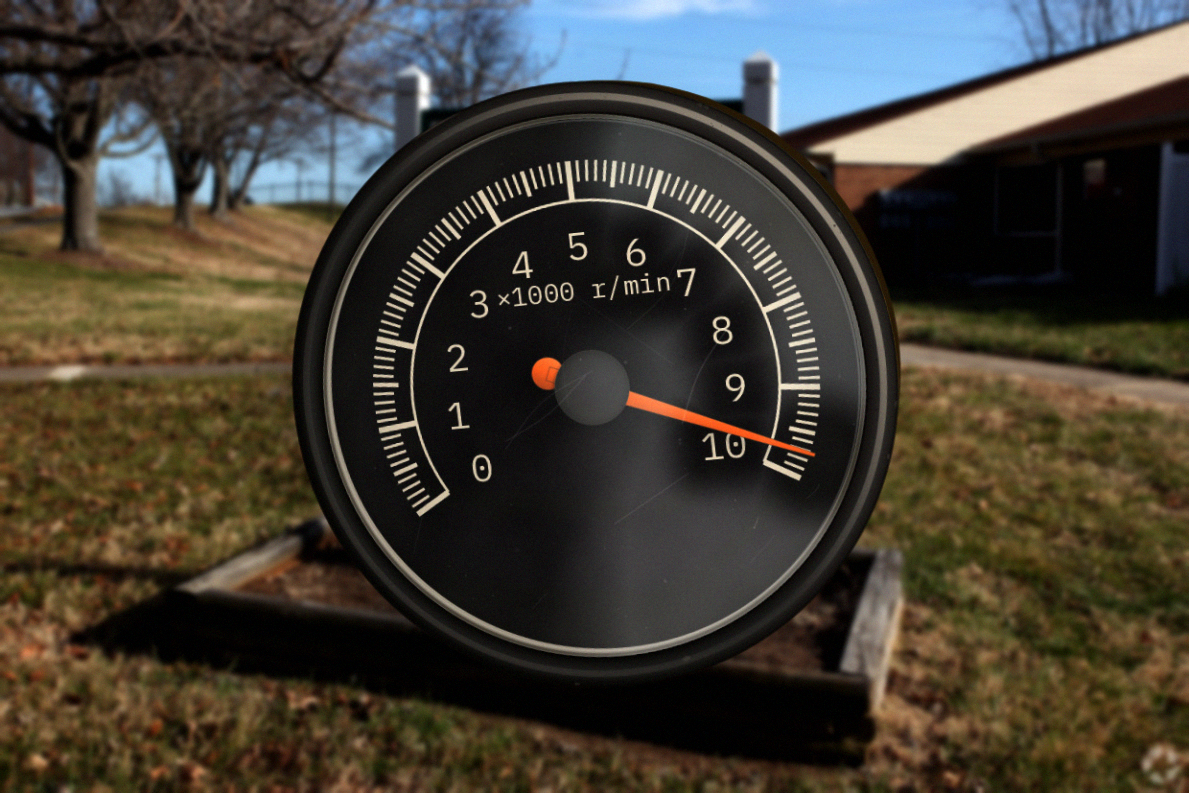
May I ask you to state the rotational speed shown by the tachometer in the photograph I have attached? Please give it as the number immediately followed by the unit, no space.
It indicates 9700rpm
